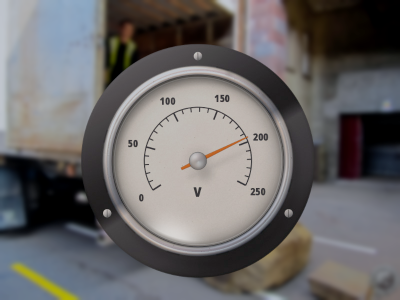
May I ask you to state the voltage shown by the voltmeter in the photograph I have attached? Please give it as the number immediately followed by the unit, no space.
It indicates 195V
